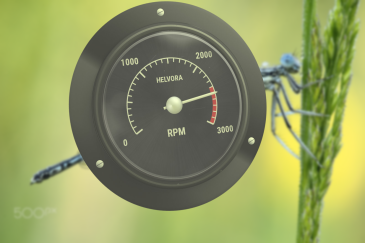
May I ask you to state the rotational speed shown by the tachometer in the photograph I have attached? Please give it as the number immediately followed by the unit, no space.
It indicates 2500rpm
